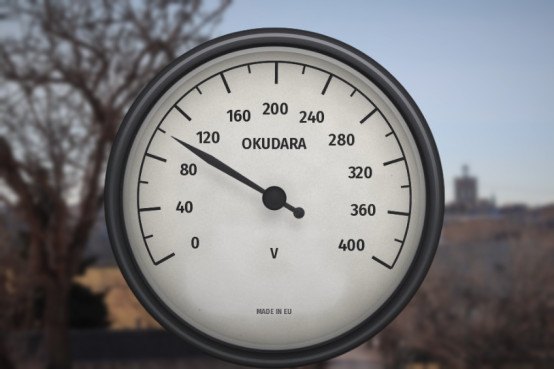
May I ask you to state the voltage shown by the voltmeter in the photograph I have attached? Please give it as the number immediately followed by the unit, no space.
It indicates 100V
